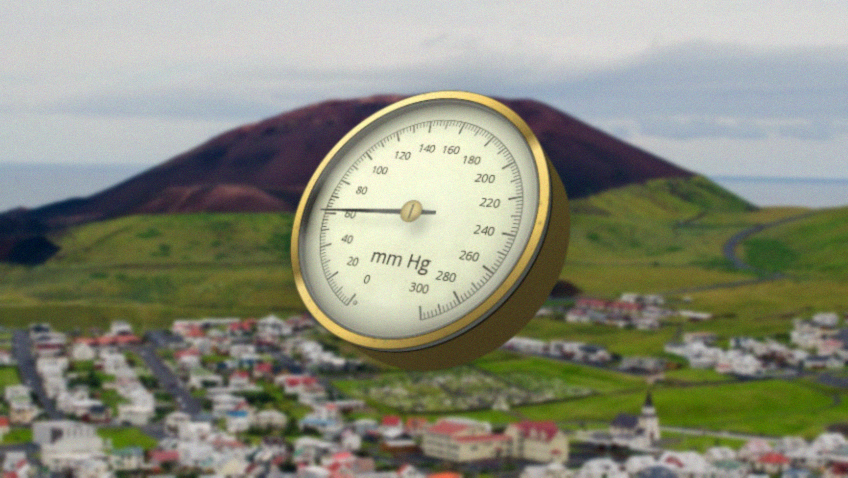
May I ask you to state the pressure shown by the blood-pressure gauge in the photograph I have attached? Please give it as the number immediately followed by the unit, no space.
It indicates 60mmHg
